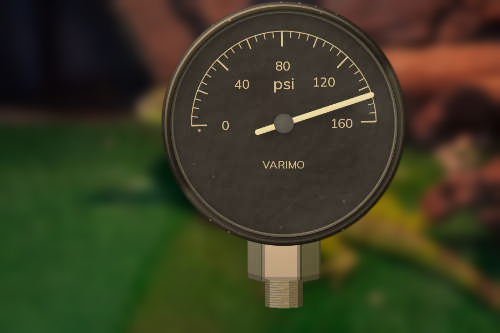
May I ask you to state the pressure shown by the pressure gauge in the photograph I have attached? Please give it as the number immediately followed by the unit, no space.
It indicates 145psi
